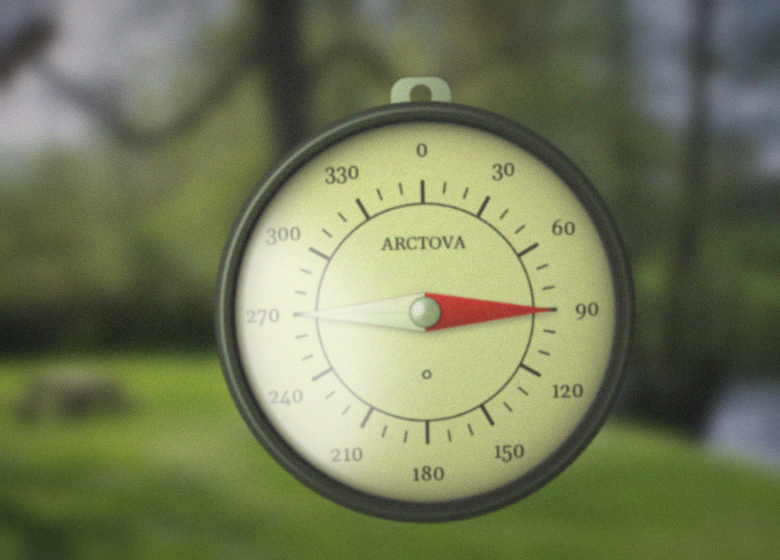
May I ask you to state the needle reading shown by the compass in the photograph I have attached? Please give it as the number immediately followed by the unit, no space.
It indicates 90°
